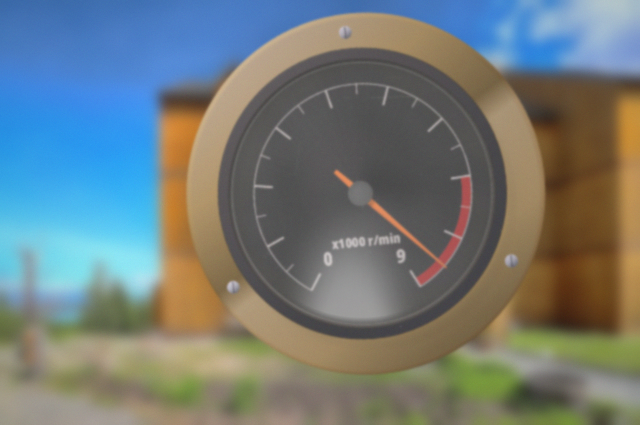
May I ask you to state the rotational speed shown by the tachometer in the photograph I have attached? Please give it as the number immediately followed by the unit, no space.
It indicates 8500rpm
